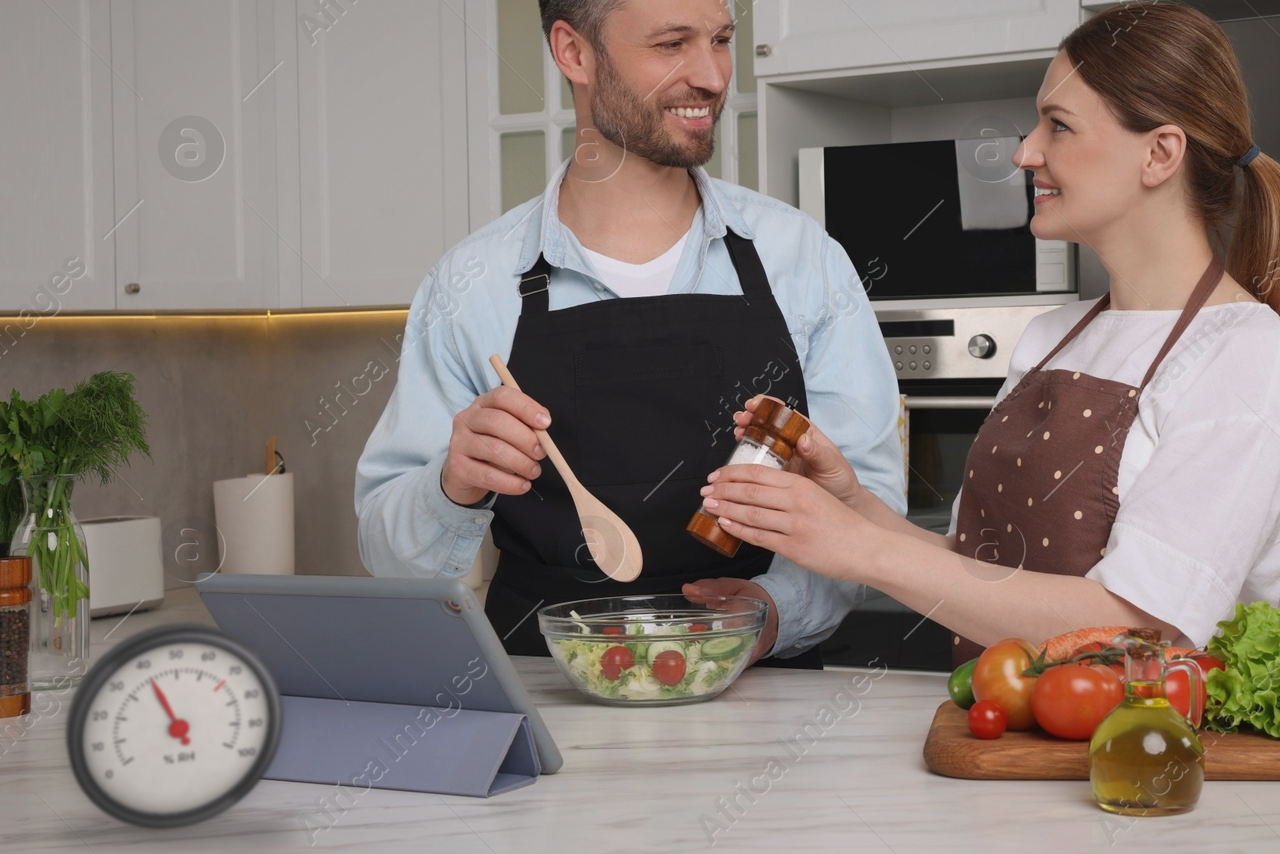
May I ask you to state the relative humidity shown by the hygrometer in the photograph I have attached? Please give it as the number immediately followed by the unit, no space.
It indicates 40%
